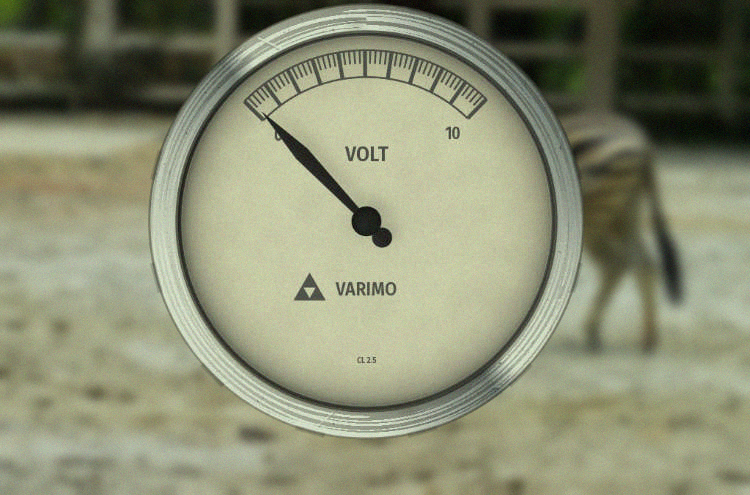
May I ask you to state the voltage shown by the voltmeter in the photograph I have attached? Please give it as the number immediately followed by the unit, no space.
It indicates 0.2V
